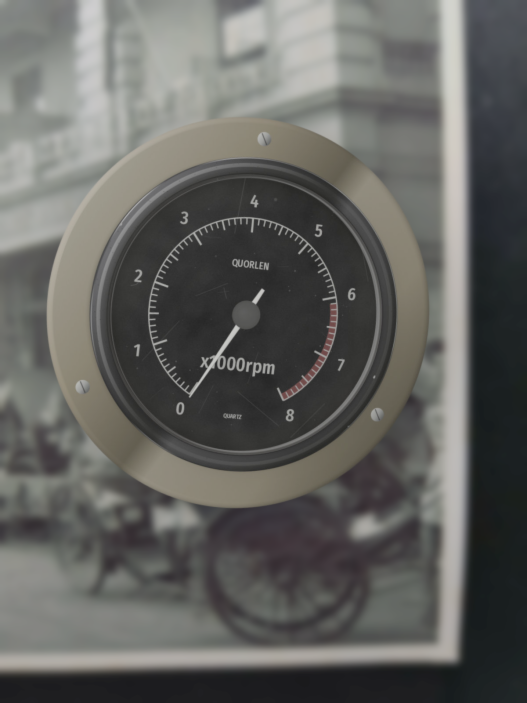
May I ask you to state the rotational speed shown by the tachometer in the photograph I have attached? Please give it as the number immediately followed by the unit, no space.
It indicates 0rpm
